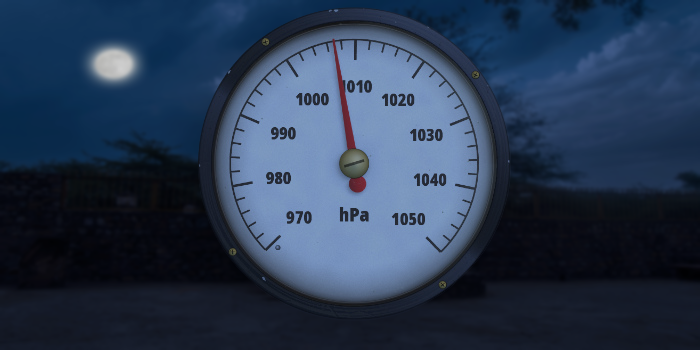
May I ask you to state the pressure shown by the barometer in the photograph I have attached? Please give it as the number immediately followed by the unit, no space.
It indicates 1007hPa
